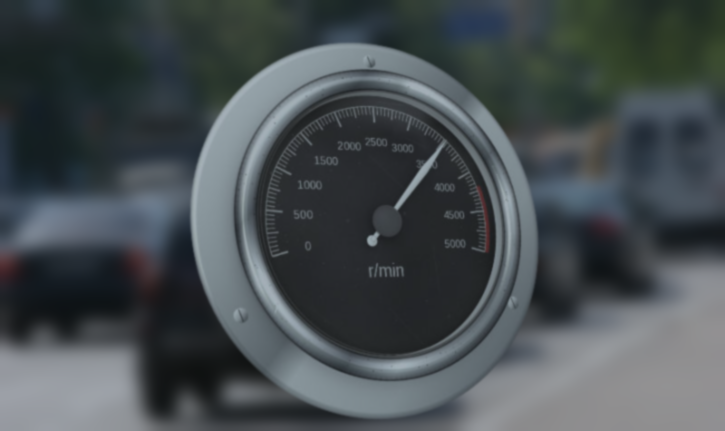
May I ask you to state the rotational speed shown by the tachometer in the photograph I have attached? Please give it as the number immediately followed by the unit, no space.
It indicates 3500rpm
